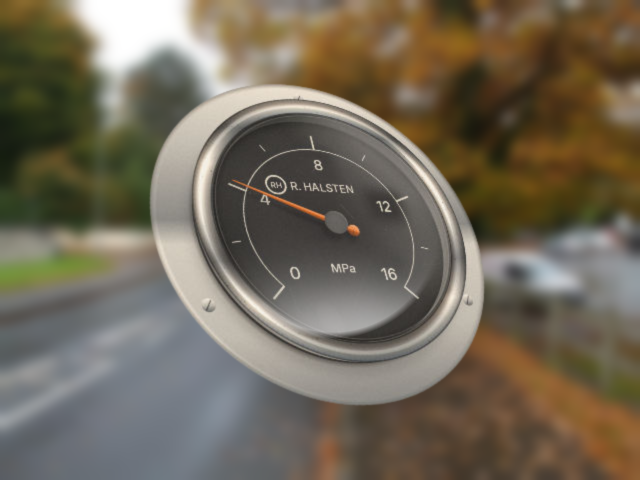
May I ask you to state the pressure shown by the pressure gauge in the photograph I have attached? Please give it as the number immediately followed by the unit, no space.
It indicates 4MPa
